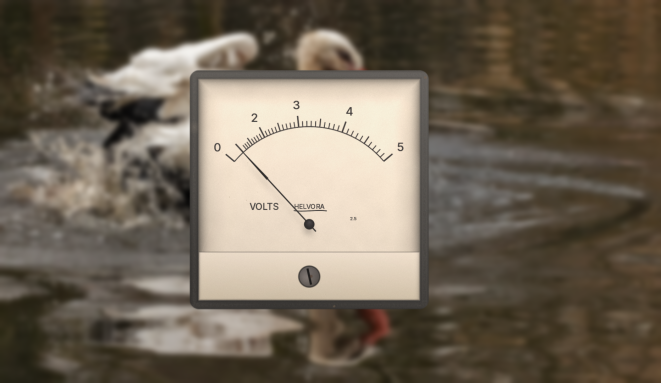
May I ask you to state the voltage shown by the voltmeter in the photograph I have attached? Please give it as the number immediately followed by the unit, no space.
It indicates 1V
